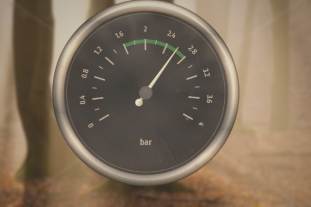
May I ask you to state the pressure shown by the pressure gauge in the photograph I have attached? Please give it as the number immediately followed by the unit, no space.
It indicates 2.6bar
